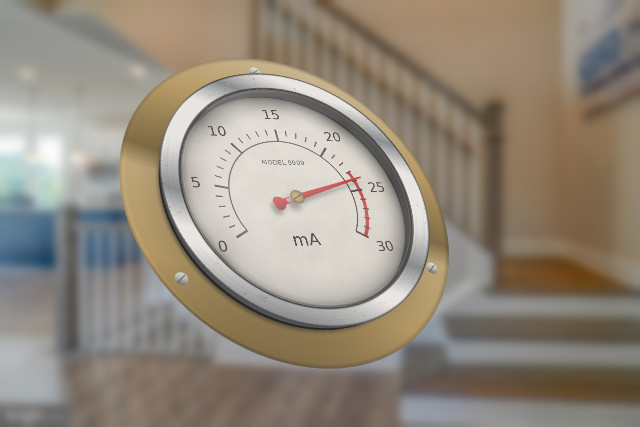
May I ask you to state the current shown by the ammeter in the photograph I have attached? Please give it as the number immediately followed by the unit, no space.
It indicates 24mA
